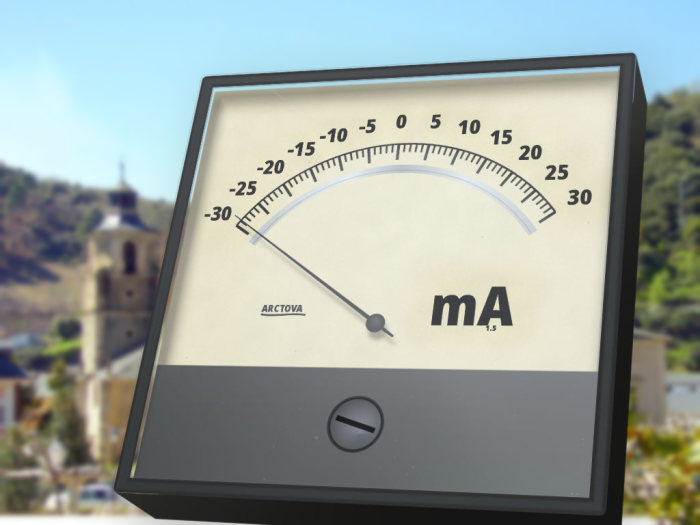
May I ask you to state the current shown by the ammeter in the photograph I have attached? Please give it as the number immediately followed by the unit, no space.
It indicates -29mA
